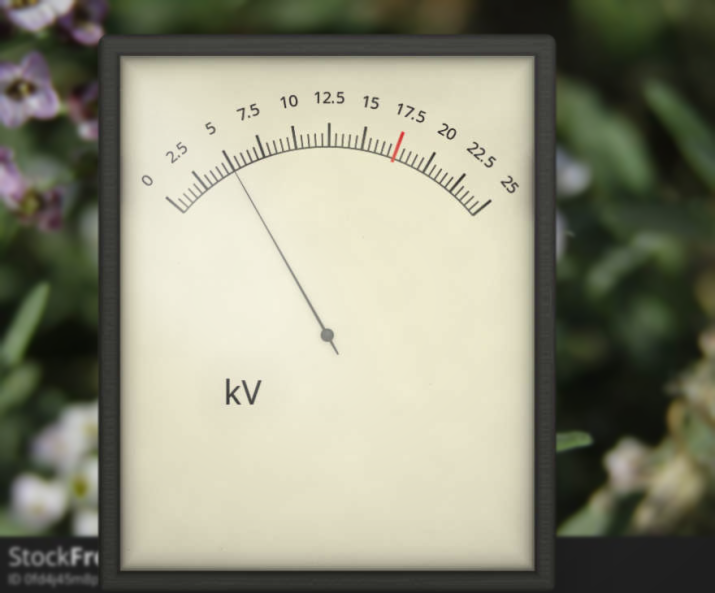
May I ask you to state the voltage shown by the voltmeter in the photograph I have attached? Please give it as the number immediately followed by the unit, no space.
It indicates 5kV
